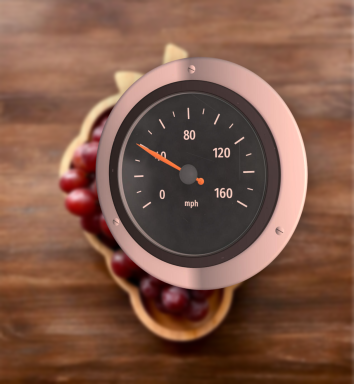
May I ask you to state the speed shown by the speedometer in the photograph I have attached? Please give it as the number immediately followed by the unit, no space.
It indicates 40mph
